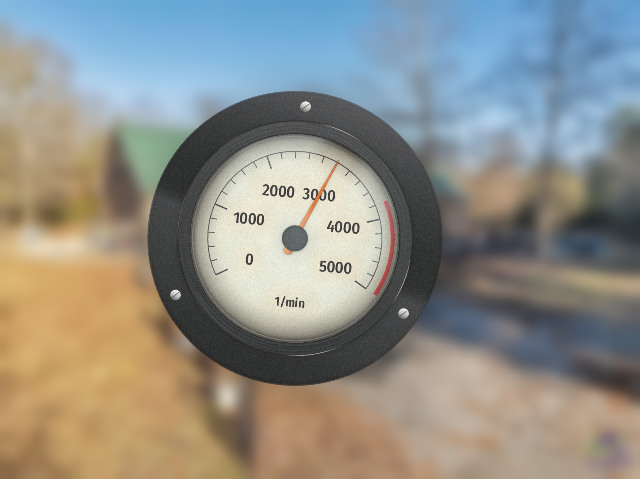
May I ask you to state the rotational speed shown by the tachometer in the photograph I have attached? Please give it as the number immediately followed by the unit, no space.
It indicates 3000rpm
